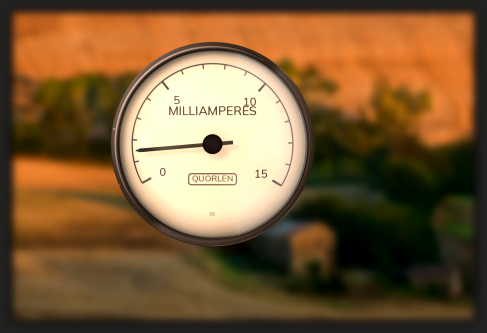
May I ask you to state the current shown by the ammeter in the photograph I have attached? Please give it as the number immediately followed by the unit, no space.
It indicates 1.5mA
